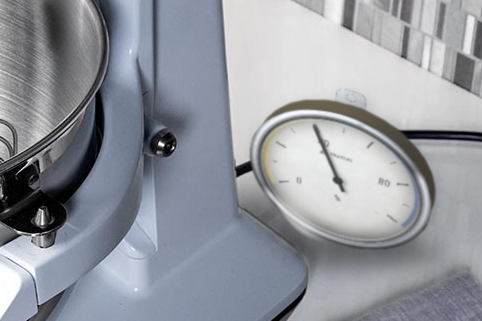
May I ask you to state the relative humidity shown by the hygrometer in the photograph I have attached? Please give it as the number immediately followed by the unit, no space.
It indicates 40%
